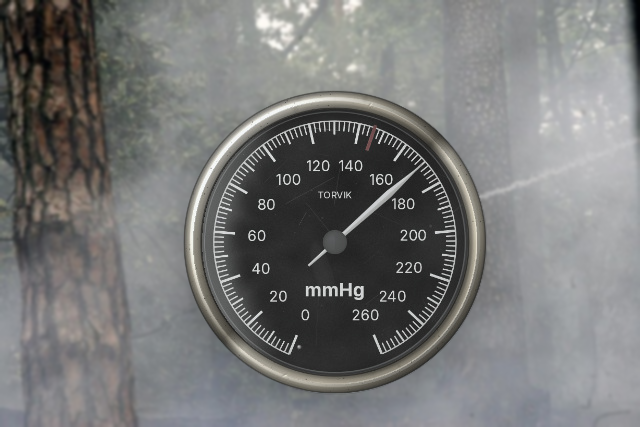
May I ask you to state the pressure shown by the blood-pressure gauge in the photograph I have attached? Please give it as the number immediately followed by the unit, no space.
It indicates 170mmHg
